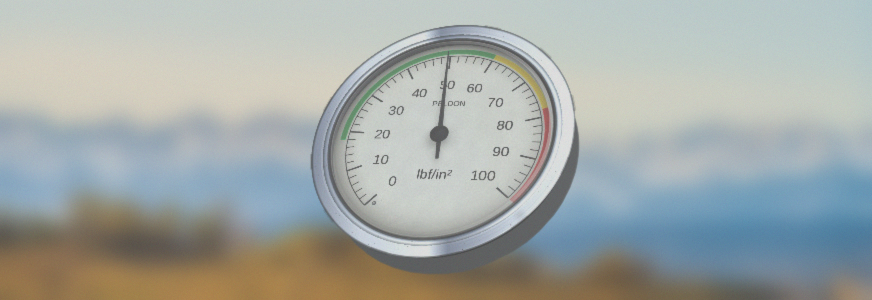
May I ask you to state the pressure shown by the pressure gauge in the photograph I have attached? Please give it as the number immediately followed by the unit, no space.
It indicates 50psi
